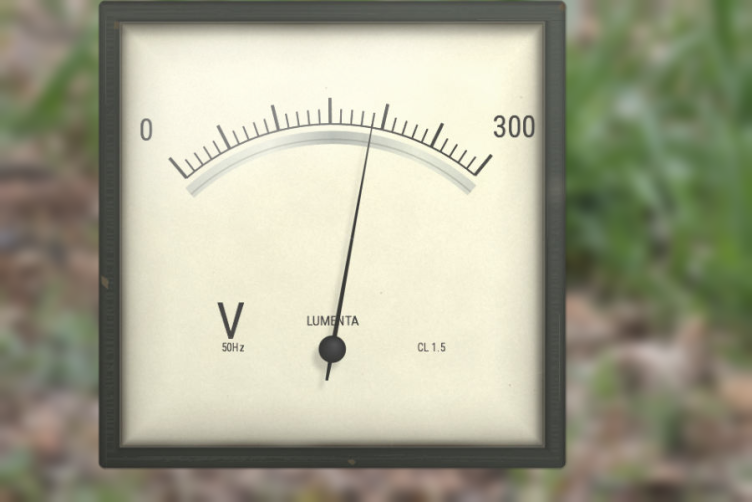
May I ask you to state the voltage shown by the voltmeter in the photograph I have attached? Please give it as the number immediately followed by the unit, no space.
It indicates 190V
